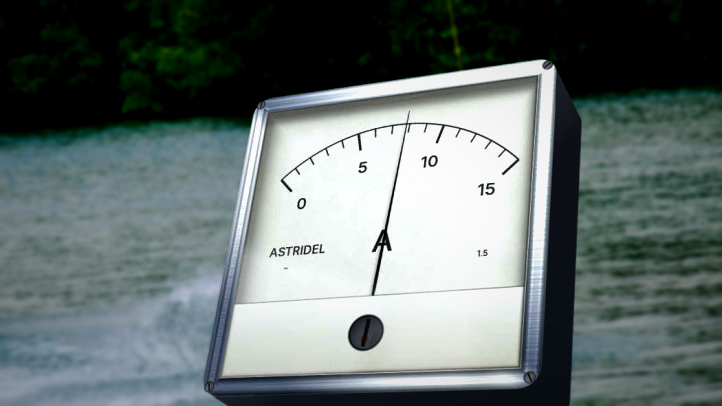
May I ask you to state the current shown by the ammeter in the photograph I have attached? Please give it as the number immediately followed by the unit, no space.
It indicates 8A
